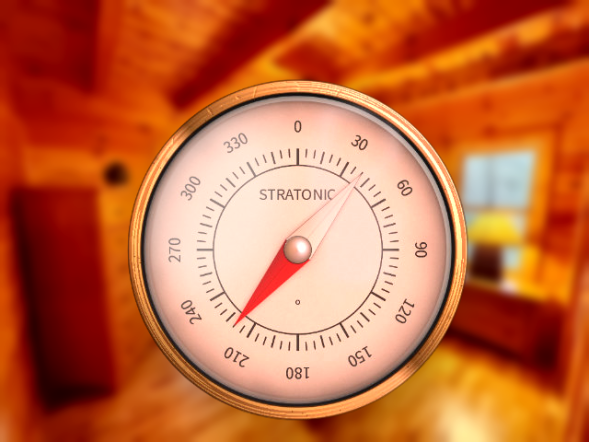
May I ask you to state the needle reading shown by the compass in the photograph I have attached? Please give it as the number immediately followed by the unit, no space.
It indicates 220°
